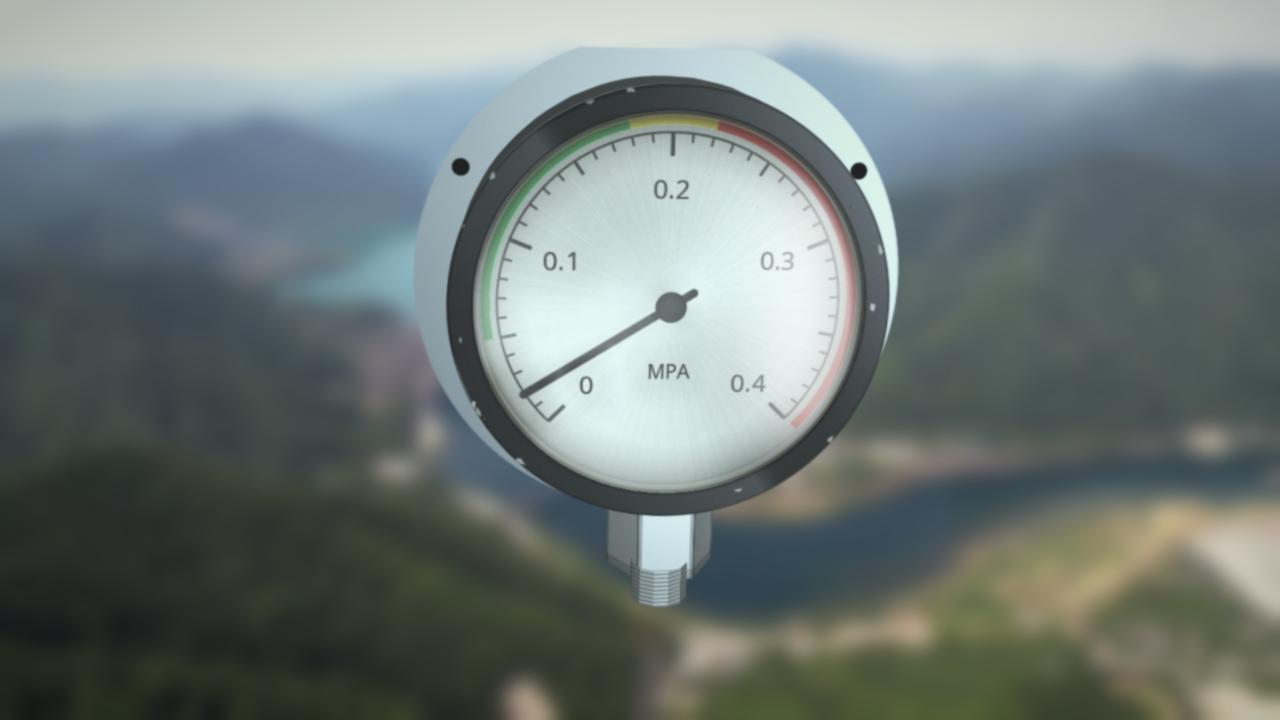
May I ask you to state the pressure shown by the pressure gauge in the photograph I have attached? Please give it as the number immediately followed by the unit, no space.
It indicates 0.02MPa
